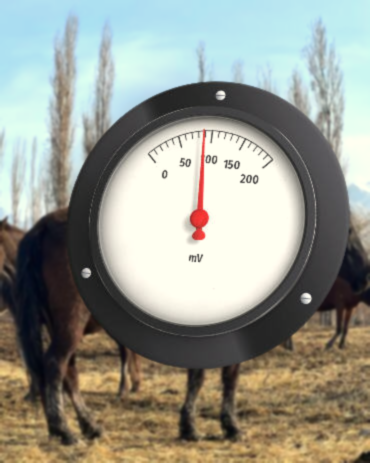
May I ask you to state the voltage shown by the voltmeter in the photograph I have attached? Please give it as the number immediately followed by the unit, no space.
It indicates 90mV
